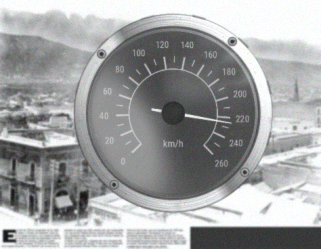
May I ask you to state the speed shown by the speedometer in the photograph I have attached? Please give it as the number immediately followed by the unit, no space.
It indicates 225km/h
